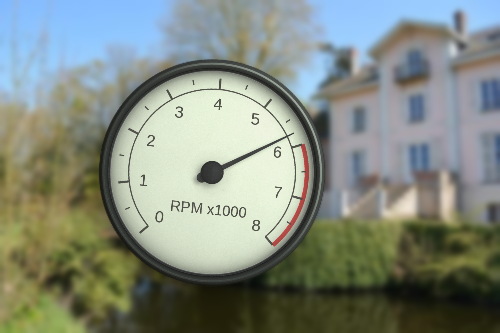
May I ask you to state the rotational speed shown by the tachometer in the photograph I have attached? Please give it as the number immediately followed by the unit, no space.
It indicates 5750rpm
